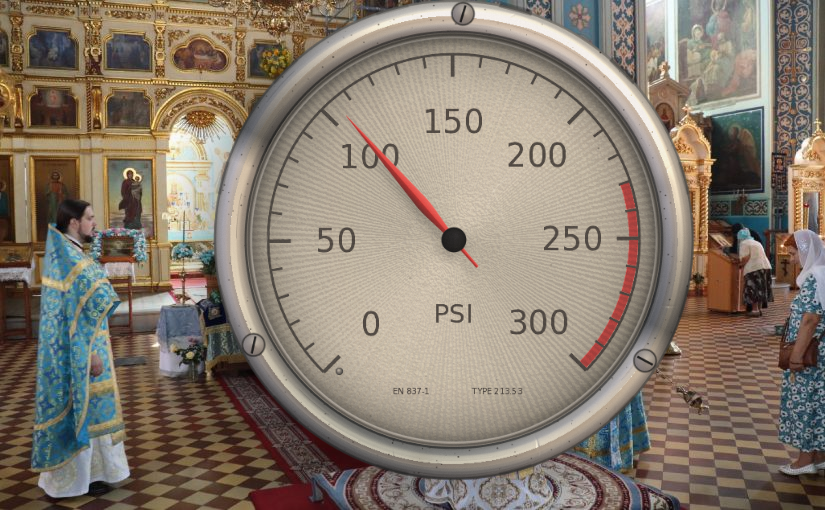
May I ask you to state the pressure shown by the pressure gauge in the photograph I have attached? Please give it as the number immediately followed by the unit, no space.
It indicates 105psi
